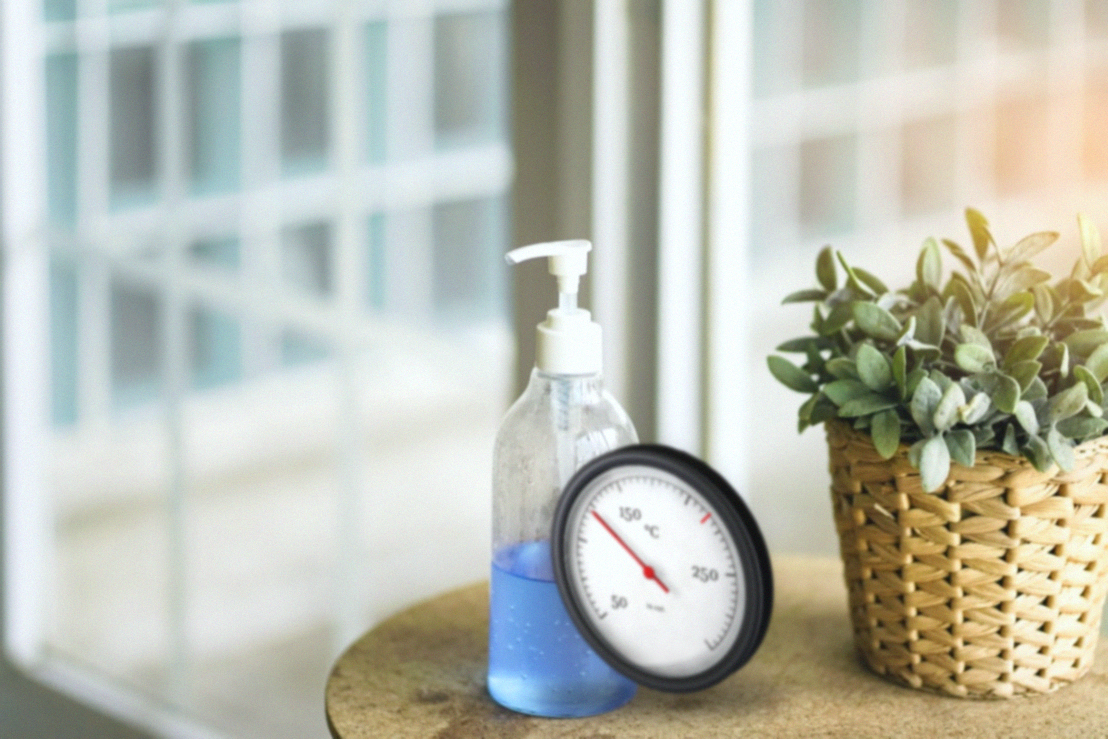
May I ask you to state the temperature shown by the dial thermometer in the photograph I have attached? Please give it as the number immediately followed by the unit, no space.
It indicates 125°C
